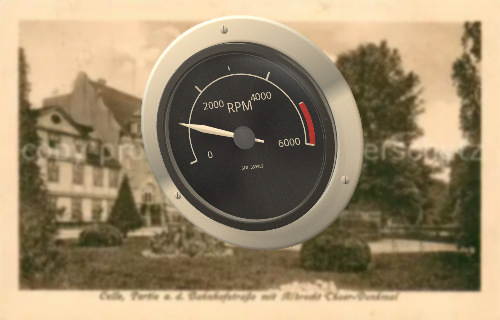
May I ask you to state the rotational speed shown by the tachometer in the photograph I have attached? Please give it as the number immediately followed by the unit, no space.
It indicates 1000rpm
